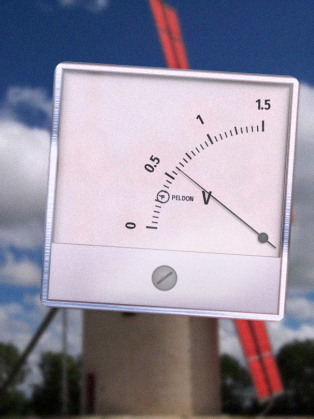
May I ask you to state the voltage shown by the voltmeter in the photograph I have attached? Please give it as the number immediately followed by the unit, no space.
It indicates 0.6V
